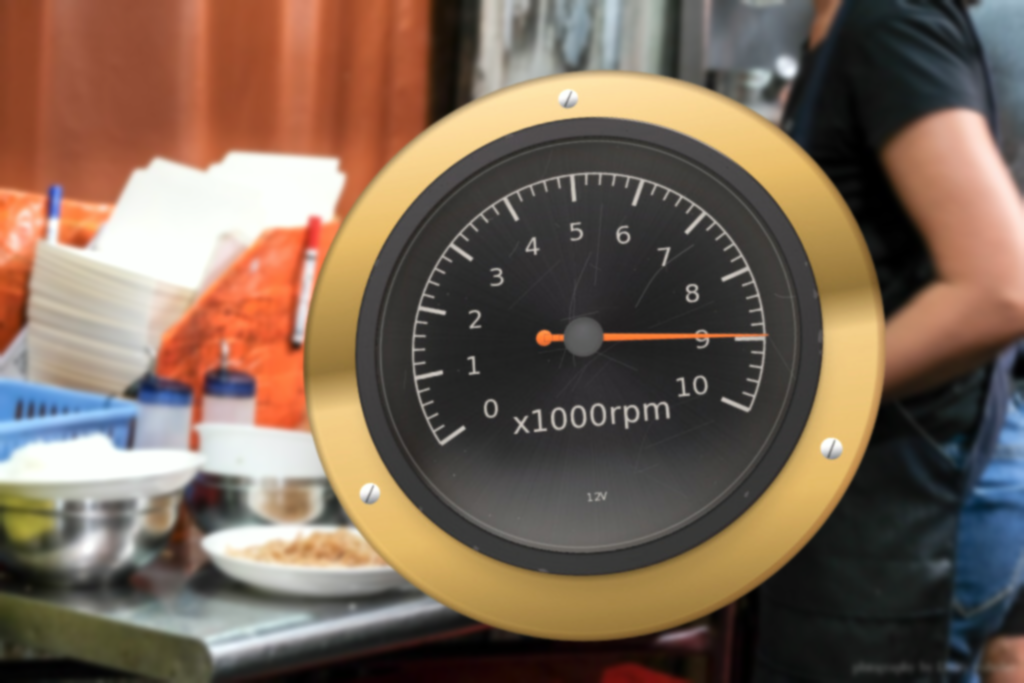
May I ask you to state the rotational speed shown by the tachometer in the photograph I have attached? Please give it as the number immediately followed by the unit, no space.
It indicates 9000rpm
